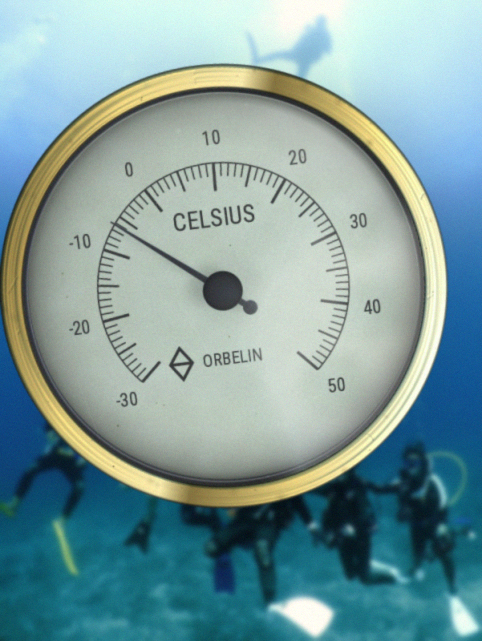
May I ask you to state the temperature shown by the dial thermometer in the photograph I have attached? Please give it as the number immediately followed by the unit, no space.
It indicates -6°C
